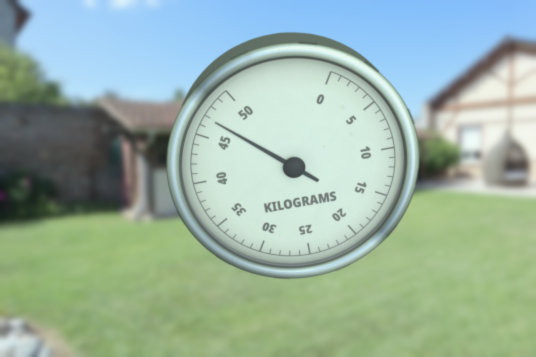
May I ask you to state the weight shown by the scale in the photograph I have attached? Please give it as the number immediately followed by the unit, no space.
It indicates 47kg
